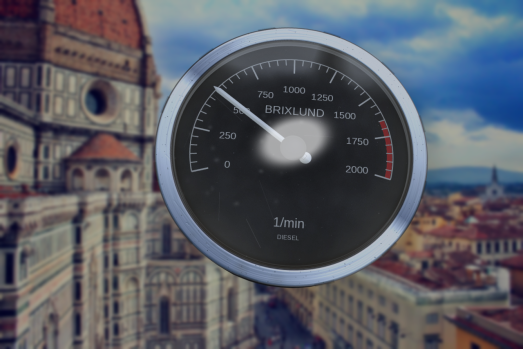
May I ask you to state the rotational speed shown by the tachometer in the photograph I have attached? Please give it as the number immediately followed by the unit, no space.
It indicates 500rpm
